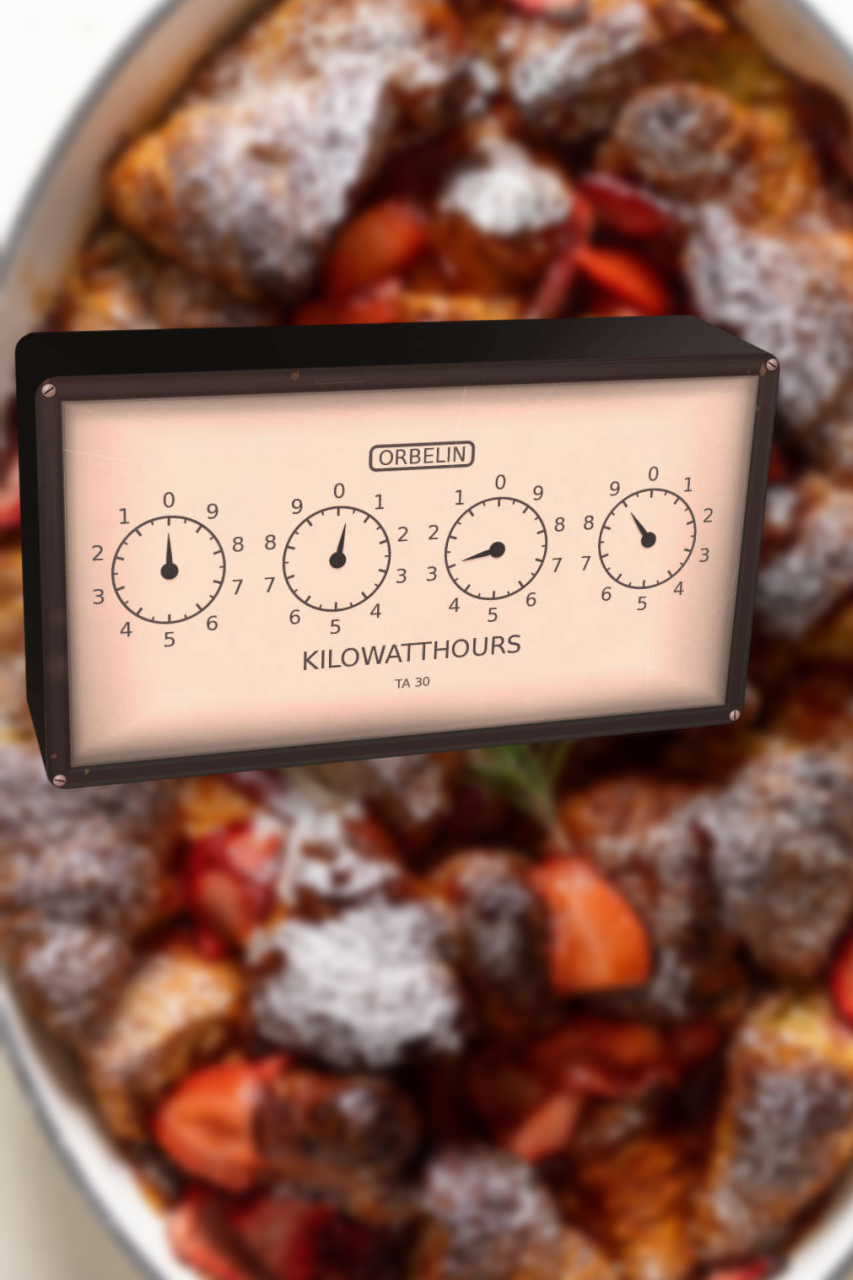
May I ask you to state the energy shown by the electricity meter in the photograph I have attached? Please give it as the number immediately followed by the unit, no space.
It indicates 29kWh
